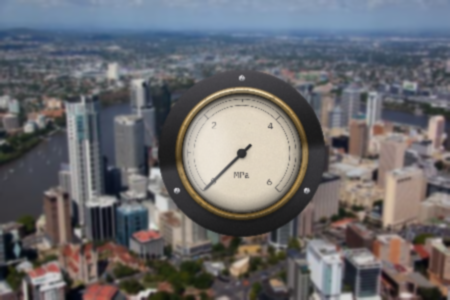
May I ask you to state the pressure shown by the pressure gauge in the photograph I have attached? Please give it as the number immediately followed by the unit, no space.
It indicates 0MPa
